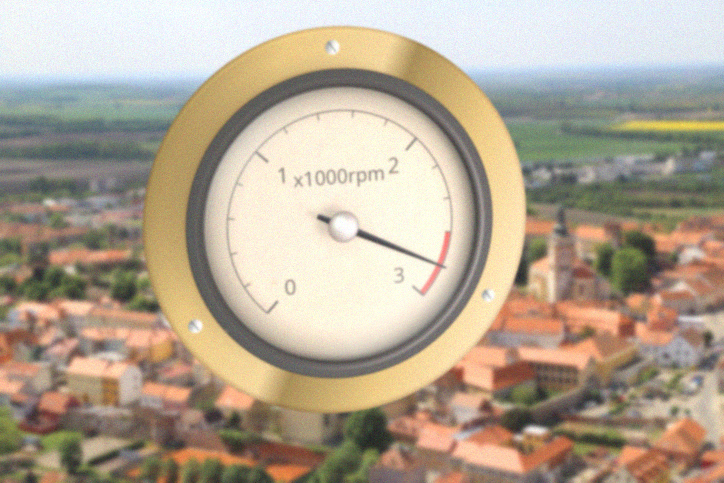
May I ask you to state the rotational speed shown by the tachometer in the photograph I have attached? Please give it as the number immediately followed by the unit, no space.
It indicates 2800rpm
